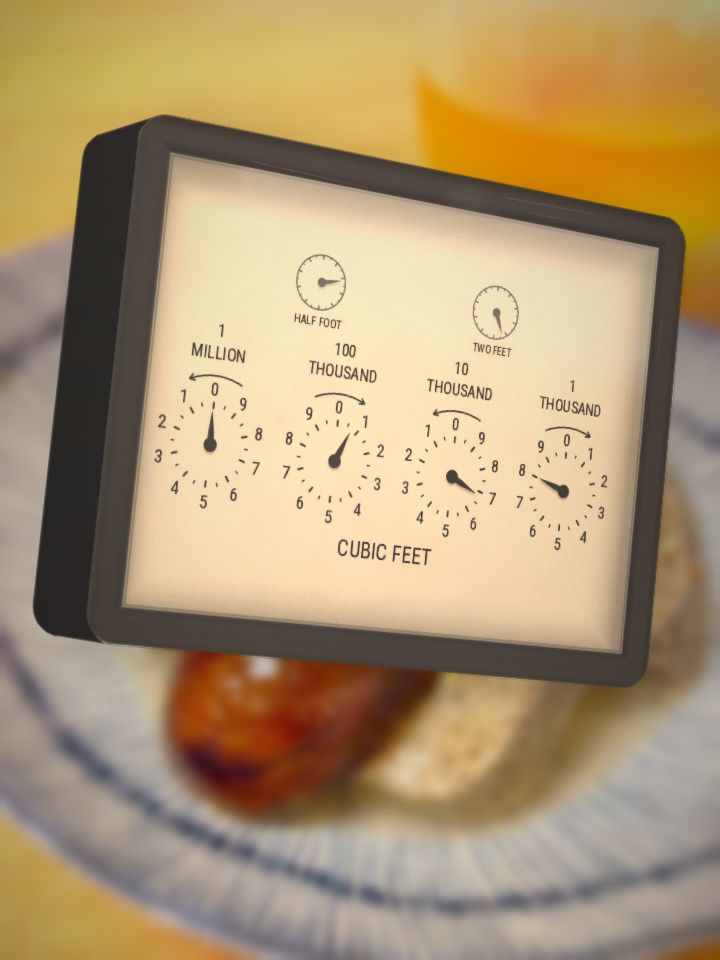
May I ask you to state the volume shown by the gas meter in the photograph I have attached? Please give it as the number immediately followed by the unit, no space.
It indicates 6800ft³
